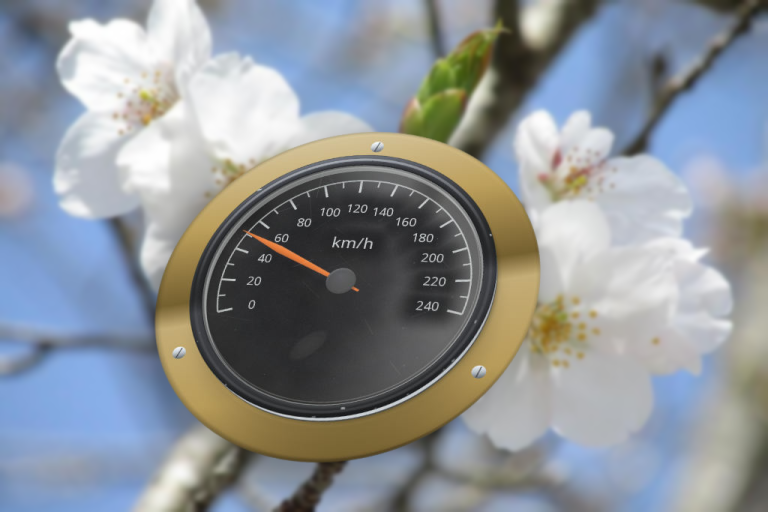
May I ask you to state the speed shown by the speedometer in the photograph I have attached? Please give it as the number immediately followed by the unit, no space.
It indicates 50km/h
